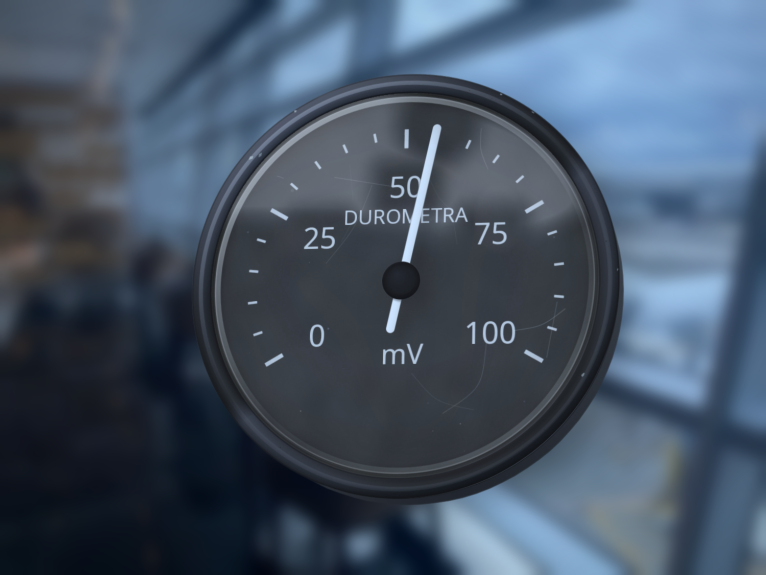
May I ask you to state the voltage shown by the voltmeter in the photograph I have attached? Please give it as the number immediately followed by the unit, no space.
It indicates 55mV
